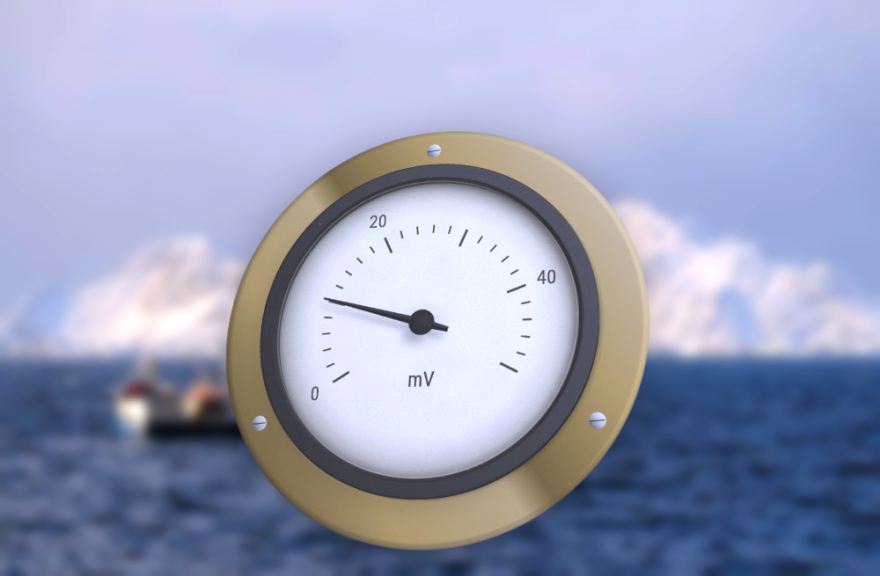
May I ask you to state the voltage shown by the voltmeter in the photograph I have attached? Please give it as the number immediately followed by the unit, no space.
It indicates 10mV
